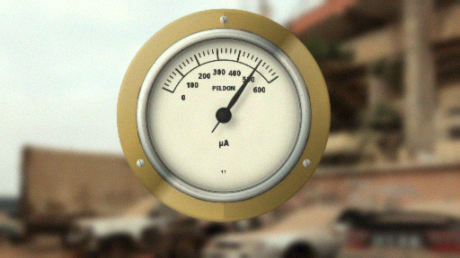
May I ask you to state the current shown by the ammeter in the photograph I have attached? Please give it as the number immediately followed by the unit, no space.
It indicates 500µA
